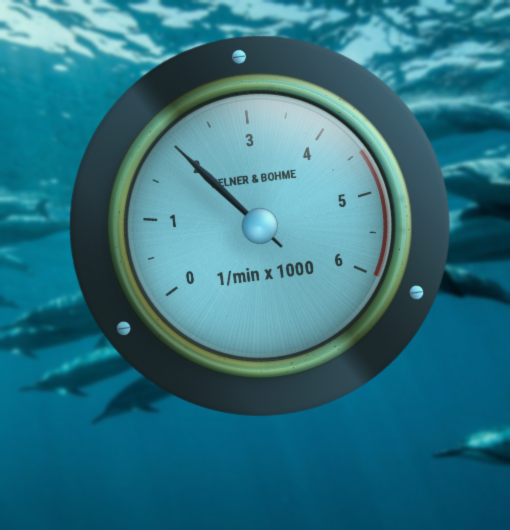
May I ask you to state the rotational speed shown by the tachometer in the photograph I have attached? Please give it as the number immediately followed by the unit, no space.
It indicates 2000rpm
